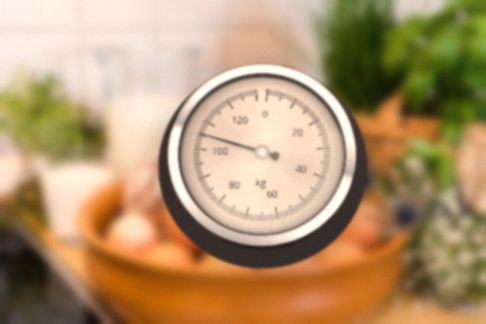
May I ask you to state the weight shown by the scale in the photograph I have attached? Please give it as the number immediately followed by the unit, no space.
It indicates 105kg
